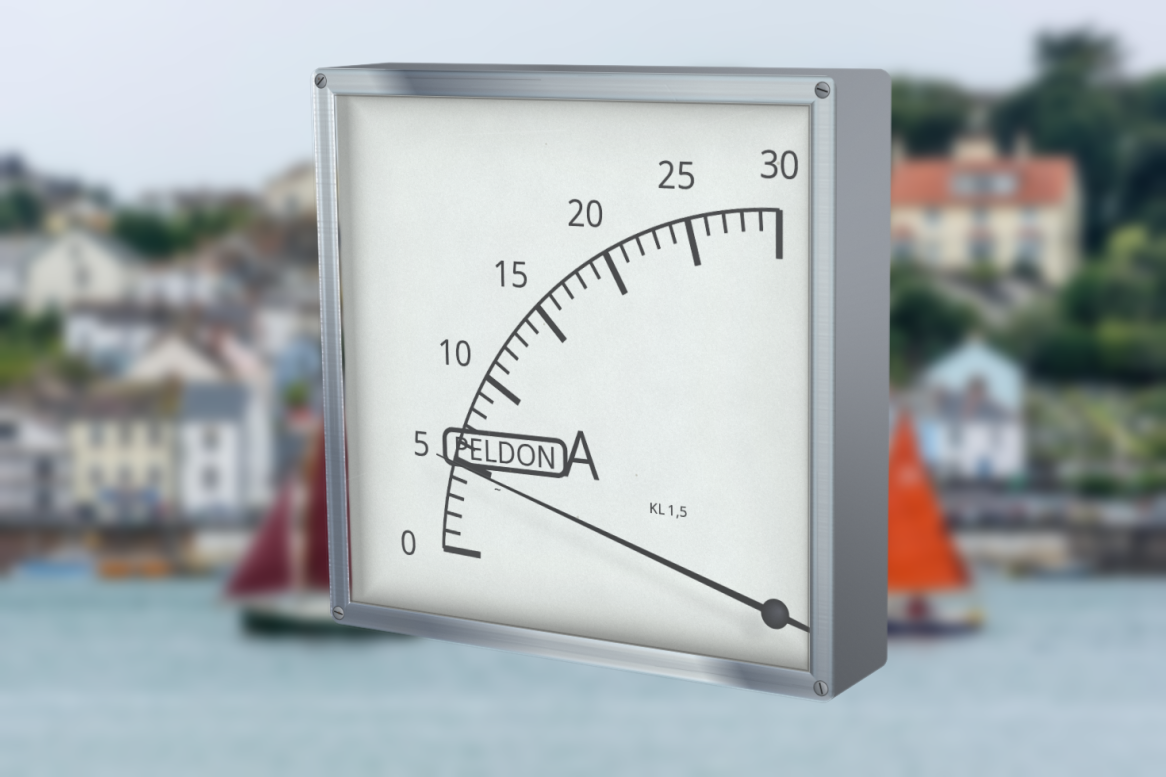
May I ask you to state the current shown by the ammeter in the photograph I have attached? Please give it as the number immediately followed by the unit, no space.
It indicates 5A
